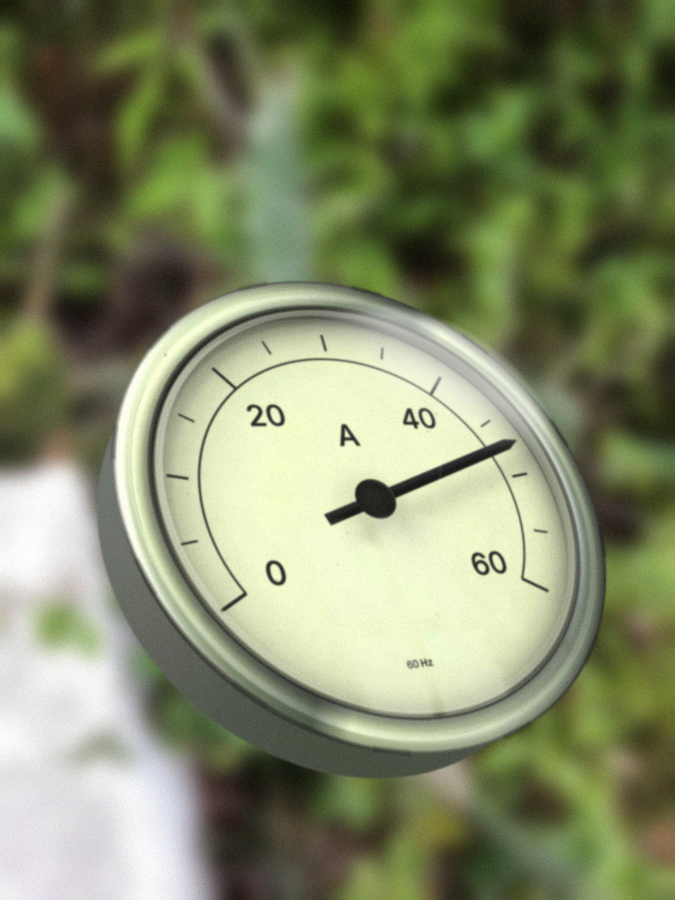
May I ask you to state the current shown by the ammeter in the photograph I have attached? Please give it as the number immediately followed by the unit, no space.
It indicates 47.5A
